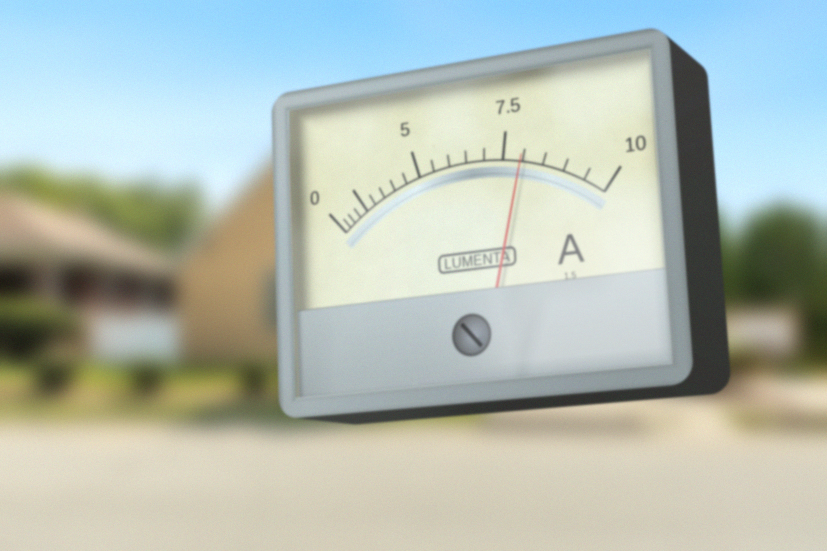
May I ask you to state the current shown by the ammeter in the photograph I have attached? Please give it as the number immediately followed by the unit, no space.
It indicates 8A
